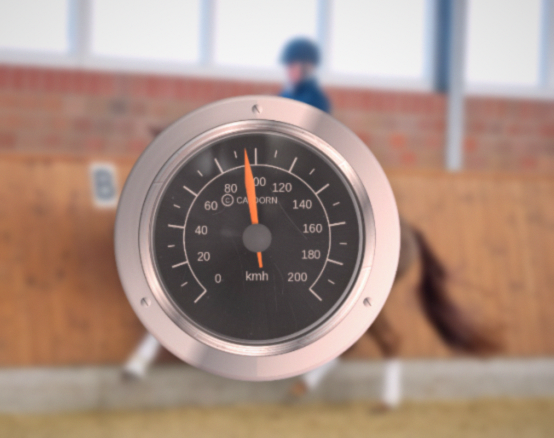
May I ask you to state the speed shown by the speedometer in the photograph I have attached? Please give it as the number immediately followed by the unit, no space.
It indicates 95km/h
